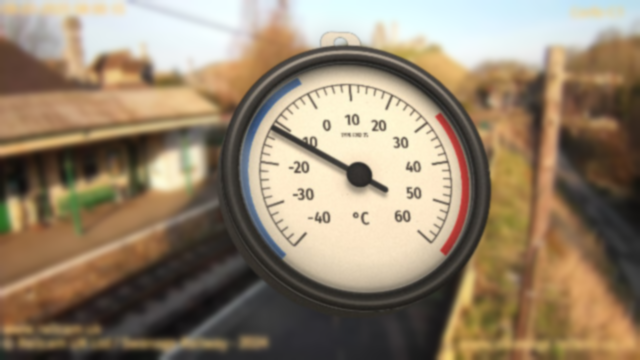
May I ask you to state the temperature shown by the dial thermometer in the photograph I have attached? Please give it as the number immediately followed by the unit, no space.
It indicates -12°C
